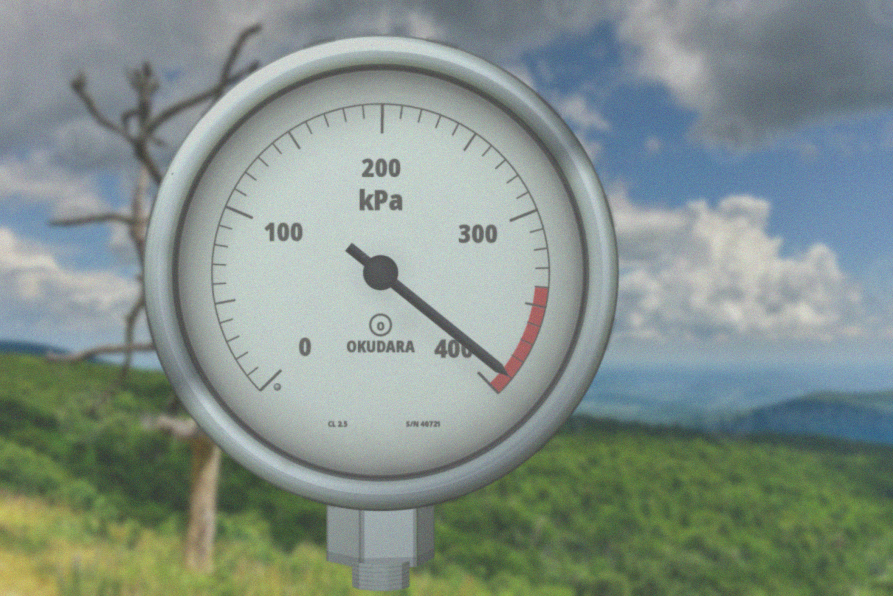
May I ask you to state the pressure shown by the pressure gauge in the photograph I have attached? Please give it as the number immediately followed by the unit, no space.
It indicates 390kPa
